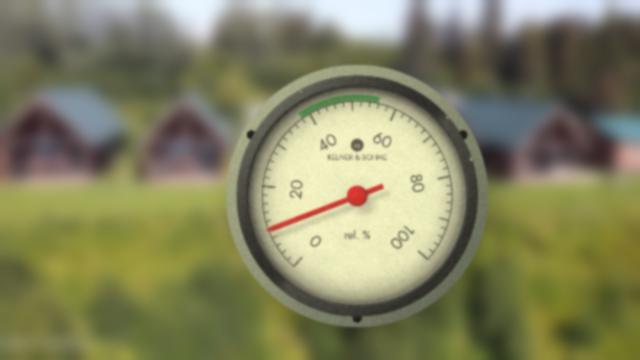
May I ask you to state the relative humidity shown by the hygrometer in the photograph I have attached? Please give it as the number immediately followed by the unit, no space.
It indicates 10%
